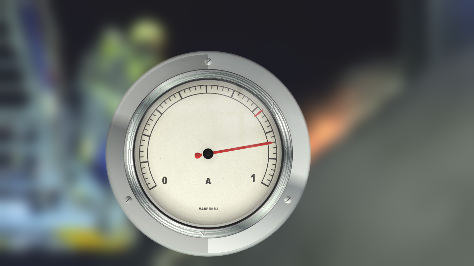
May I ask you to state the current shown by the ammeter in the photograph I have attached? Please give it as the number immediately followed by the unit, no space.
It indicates 0.84A
